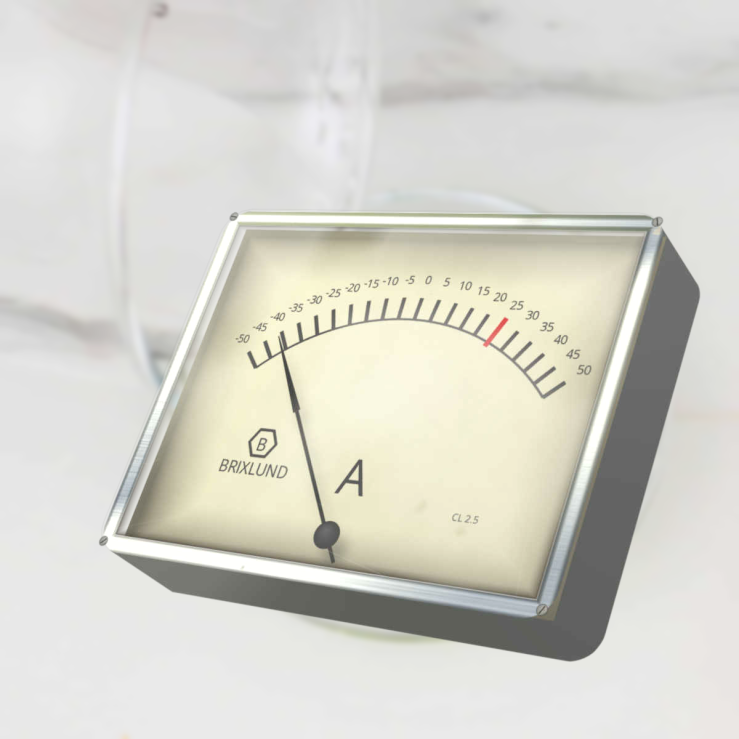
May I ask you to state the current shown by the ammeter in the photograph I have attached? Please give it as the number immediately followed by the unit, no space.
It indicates -40A
